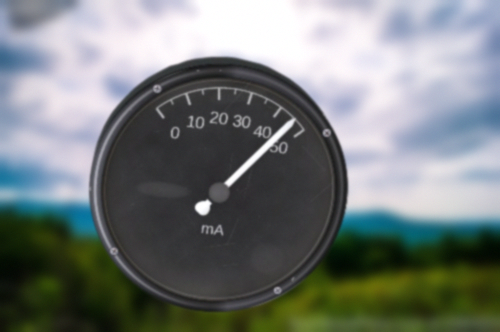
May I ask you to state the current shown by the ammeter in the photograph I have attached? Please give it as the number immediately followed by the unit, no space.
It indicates 45mA
